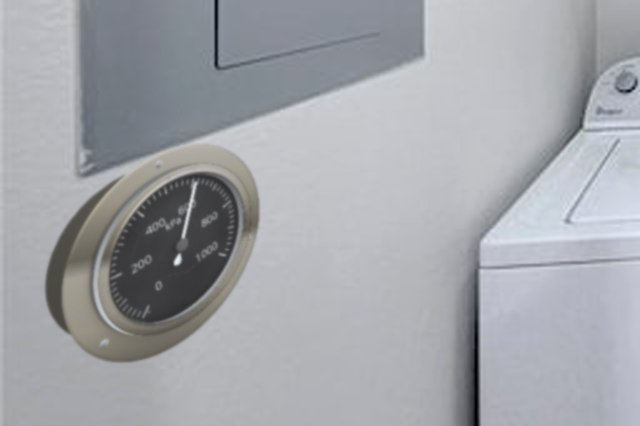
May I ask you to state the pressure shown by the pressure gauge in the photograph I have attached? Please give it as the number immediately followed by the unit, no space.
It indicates 600kPa
